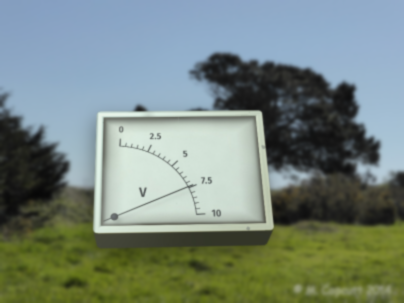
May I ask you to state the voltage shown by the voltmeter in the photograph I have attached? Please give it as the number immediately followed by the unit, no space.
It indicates 7.5V
